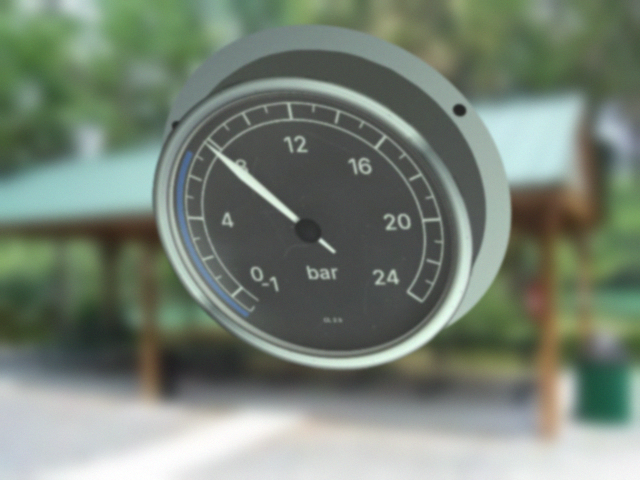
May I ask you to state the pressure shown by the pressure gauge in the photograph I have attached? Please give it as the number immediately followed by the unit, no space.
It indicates 8bar
